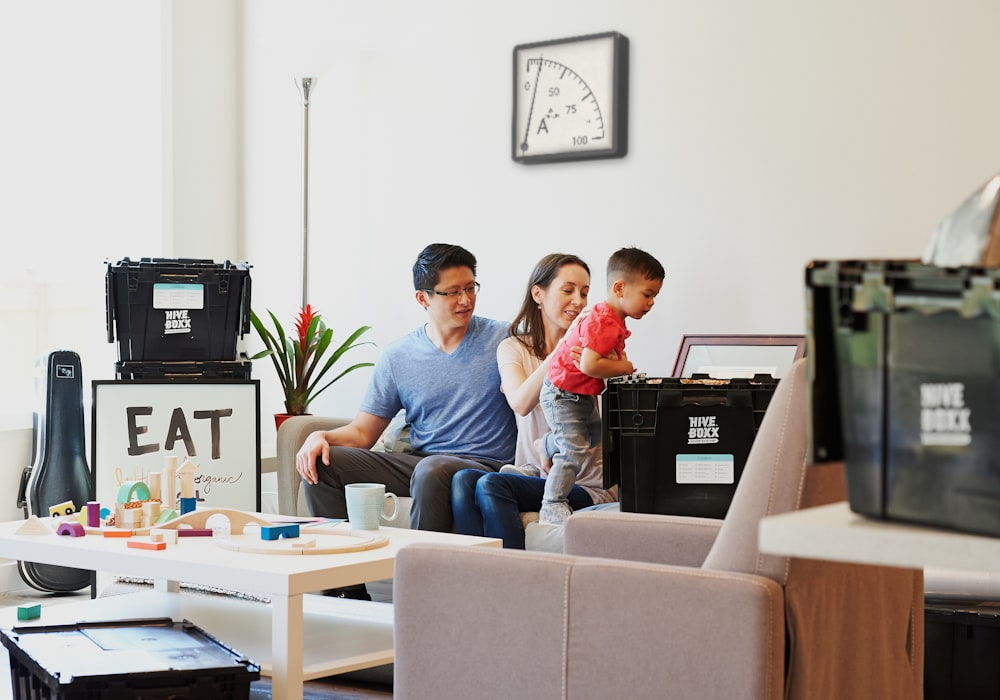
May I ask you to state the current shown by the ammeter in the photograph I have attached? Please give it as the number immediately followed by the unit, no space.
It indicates 25A
